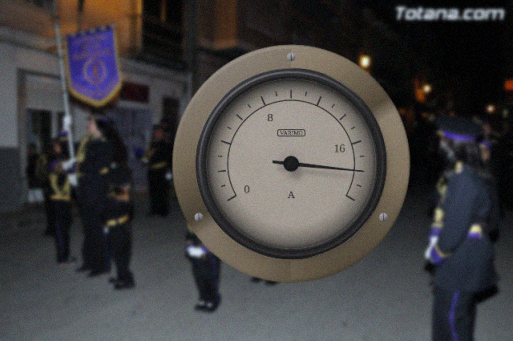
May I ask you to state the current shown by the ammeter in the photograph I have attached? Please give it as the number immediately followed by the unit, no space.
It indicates 18A
